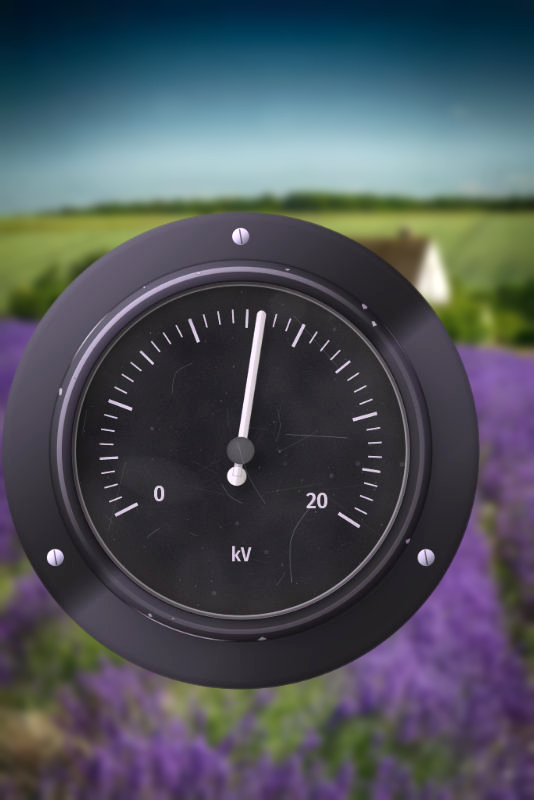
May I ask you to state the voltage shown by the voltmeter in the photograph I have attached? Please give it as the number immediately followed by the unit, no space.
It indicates 10.5kV
